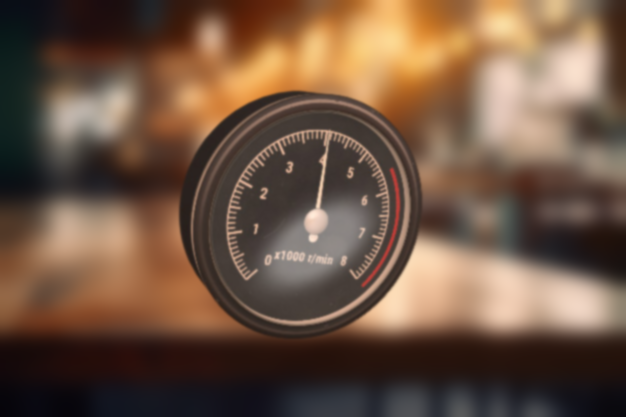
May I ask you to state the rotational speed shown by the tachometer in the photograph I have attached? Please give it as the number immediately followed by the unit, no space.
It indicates 4000rpm
